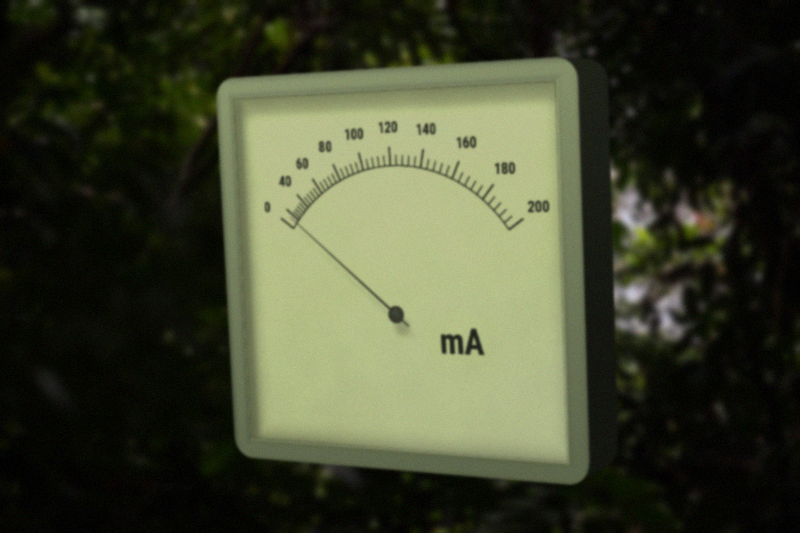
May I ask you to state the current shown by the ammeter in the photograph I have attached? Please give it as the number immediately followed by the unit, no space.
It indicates 20mA
